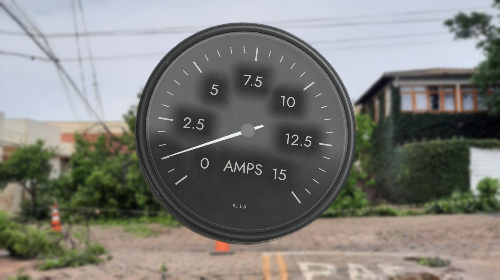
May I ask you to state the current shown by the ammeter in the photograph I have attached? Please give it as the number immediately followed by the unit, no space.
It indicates 1A
